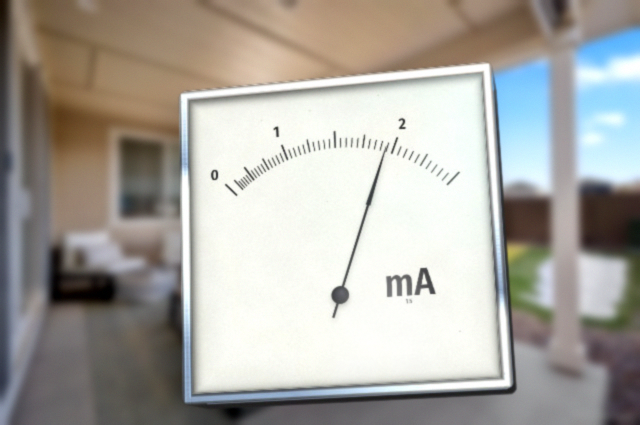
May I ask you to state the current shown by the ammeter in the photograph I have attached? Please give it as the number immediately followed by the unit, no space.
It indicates 1.95mA
